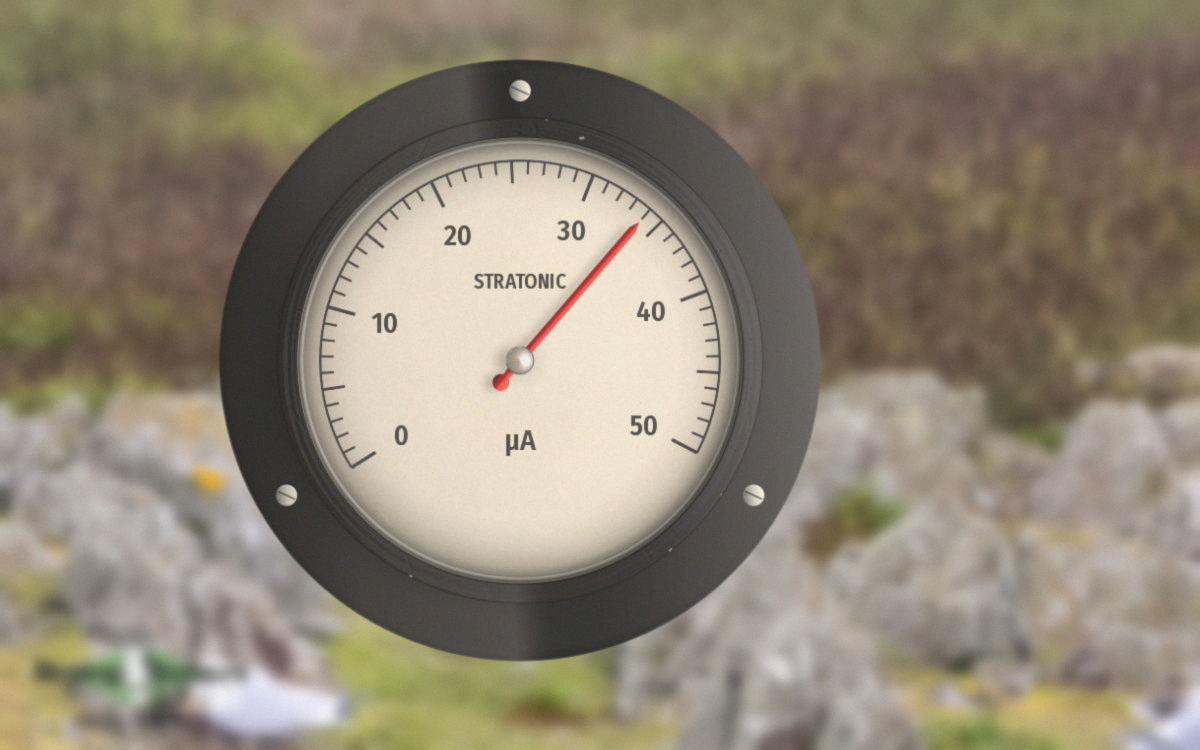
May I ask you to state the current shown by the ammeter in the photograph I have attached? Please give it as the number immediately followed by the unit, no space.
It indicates 34µA
